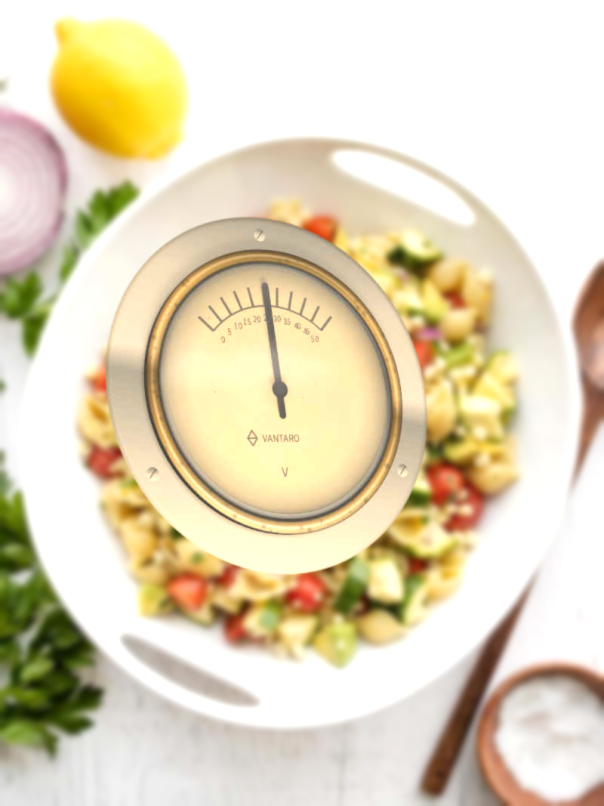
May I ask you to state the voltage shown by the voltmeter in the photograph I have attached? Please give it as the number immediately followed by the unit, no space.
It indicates 25V
